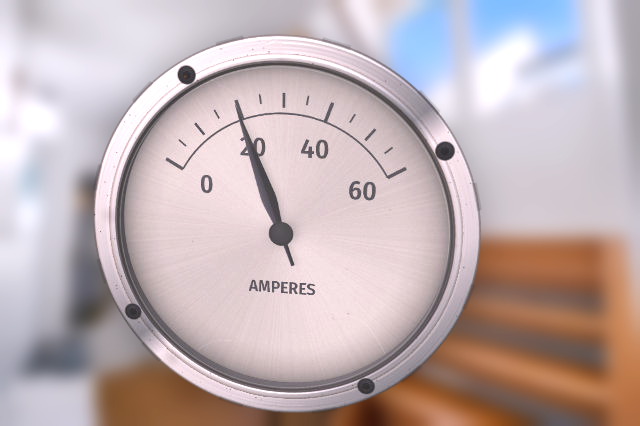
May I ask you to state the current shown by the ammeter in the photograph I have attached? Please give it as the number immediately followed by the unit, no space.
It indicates 20A
